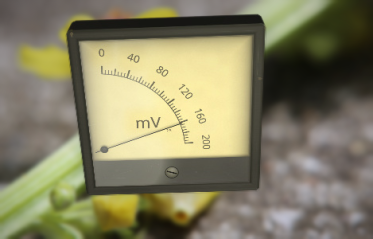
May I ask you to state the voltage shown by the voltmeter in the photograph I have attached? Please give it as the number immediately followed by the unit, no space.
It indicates 160mV
